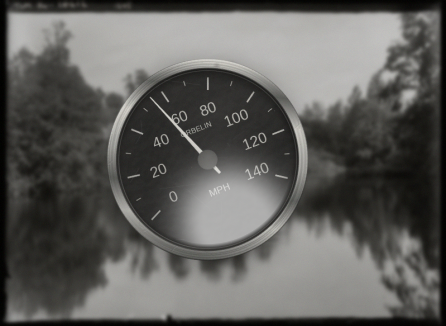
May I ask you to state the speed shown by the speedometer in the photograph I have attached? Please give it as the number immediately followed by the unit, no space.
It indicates 55mph
